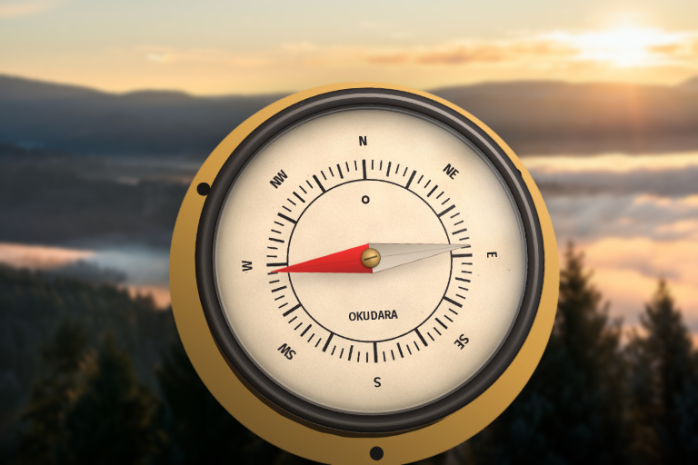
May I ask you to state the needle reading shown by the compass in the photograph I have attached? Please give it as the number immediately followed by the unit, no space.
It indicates 265°
